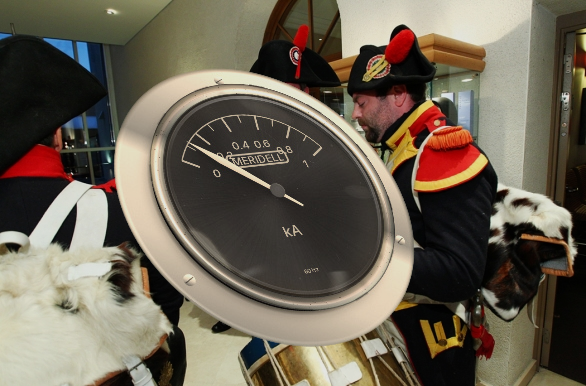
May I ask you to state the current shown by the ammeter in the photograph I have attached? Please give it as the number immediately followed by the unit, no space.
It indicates 0.1kA
